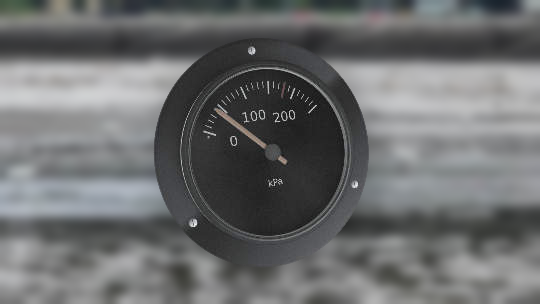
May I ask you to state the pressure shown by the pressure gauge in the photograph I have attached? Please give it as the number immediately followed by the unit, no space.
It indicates 40kPa
